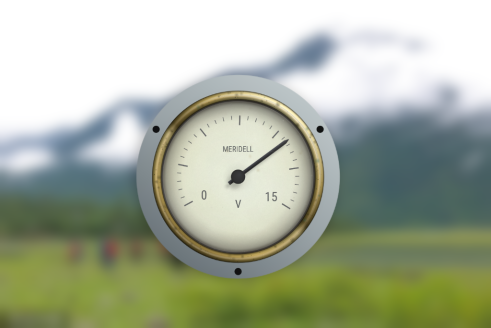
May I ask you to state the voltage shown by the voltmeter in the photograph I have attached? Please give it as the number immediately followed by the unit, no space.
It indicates 10.75V
